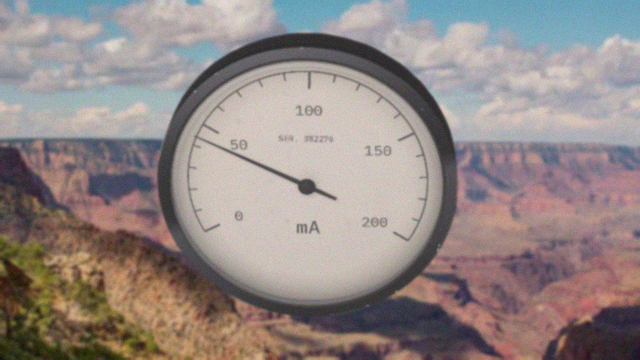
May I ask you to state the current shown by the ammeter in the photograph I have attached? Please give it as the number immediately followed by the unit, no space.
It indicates 45mA
